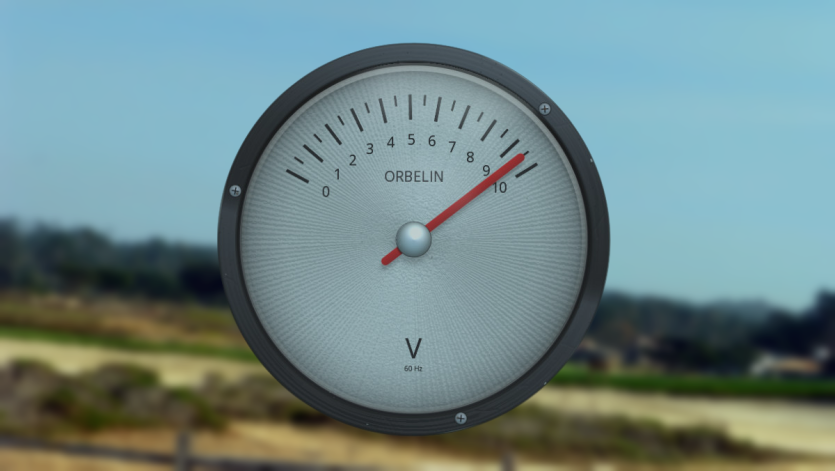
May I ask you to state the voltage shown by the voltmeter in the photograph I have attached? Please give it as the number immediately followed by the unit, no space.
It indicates 9.5V
